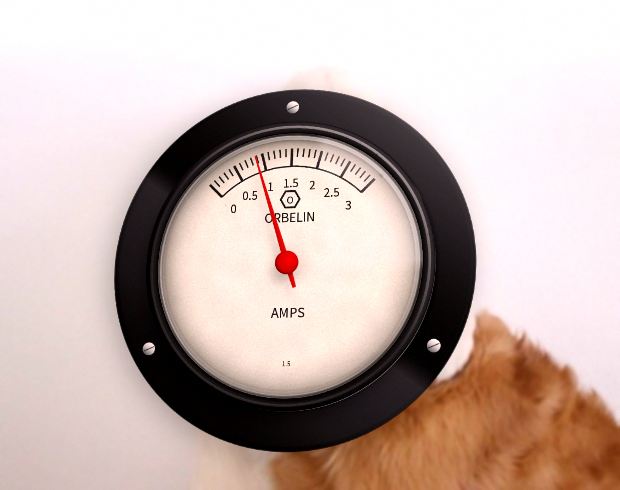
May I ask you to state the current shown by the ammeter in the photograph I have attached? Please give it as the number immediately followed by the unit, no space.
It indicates 0.9A
